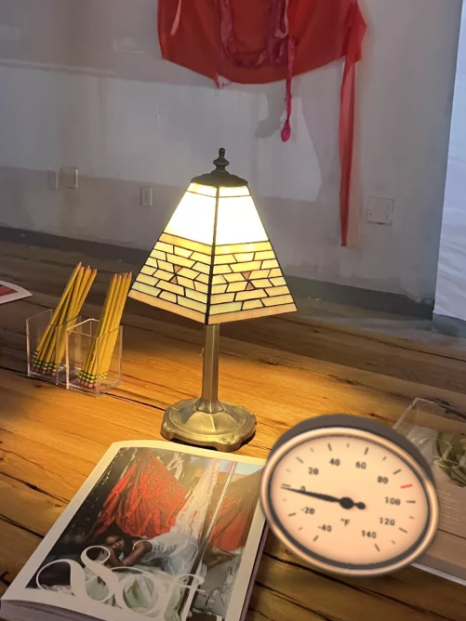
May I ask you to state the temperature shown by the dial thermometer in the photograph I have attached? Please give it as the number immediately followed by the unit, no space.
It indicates 0°F
